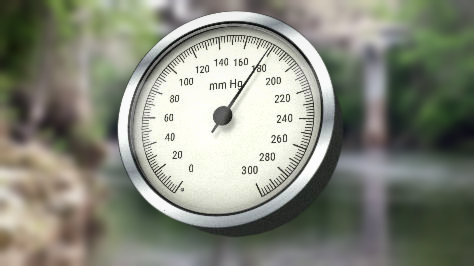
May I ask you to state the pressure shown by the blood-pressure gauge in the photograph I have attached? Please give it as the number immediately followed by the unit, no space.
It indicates 180mmHg
